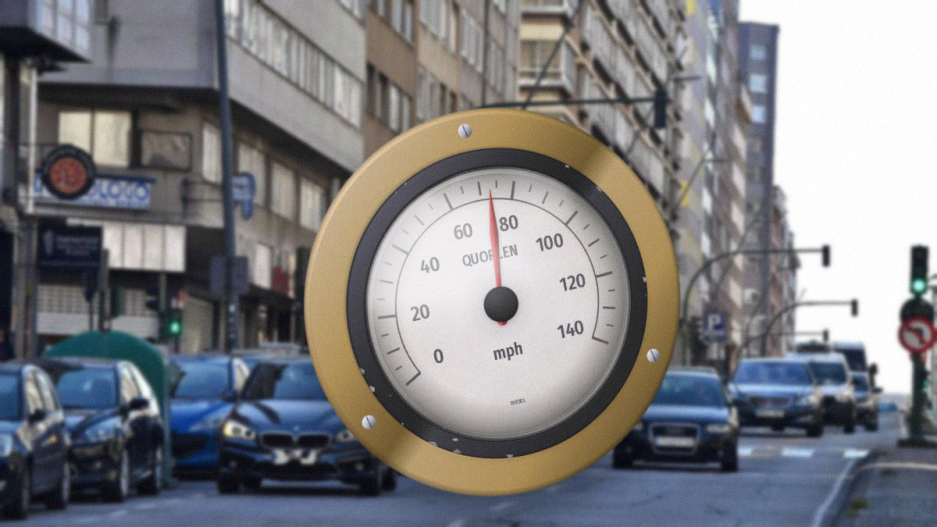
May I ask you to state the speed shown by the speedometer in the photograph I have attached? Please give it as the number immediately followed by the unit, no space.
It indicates 72.5mph
